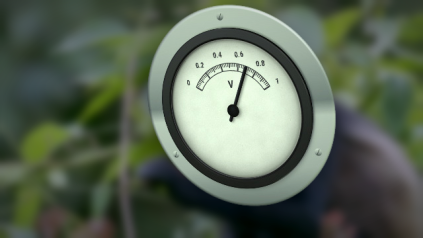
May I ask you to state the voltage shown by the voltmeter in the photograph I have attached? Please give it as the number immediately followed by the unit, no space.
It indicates 0.7V
